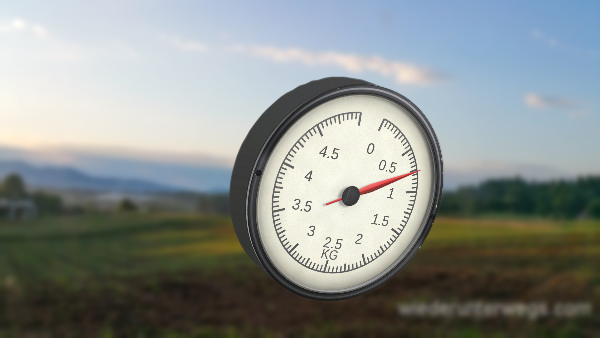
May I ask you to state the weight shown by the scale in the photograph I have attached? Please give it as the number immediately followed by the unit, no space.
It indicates 0.75kg
